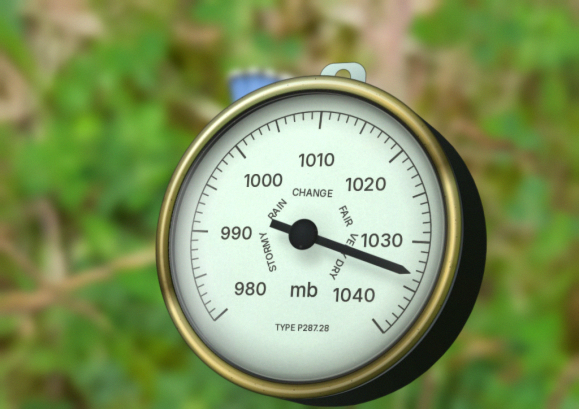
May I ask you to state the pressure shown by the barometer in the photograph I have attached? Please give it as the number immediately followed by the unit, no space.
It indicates 1033.5mbar
